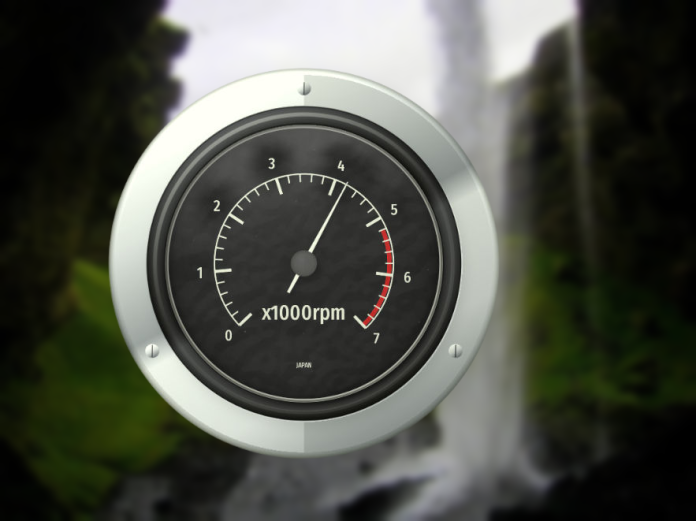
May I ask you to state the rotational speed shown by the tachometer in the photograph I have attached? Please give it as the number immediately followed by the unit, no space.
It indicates 4200rpm
